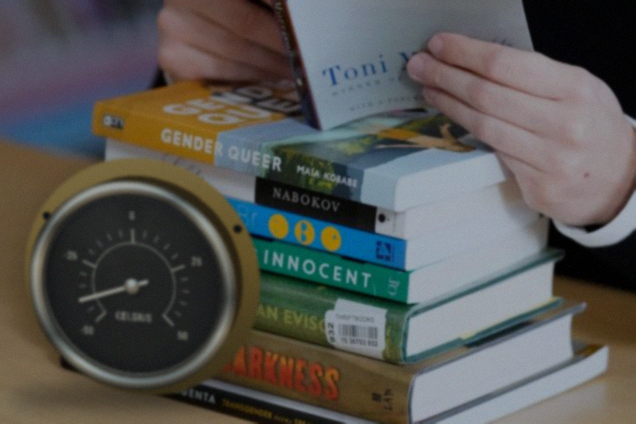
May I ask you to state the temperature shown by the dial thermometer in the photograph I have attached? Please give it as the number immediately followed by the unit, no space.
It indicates -40°C
